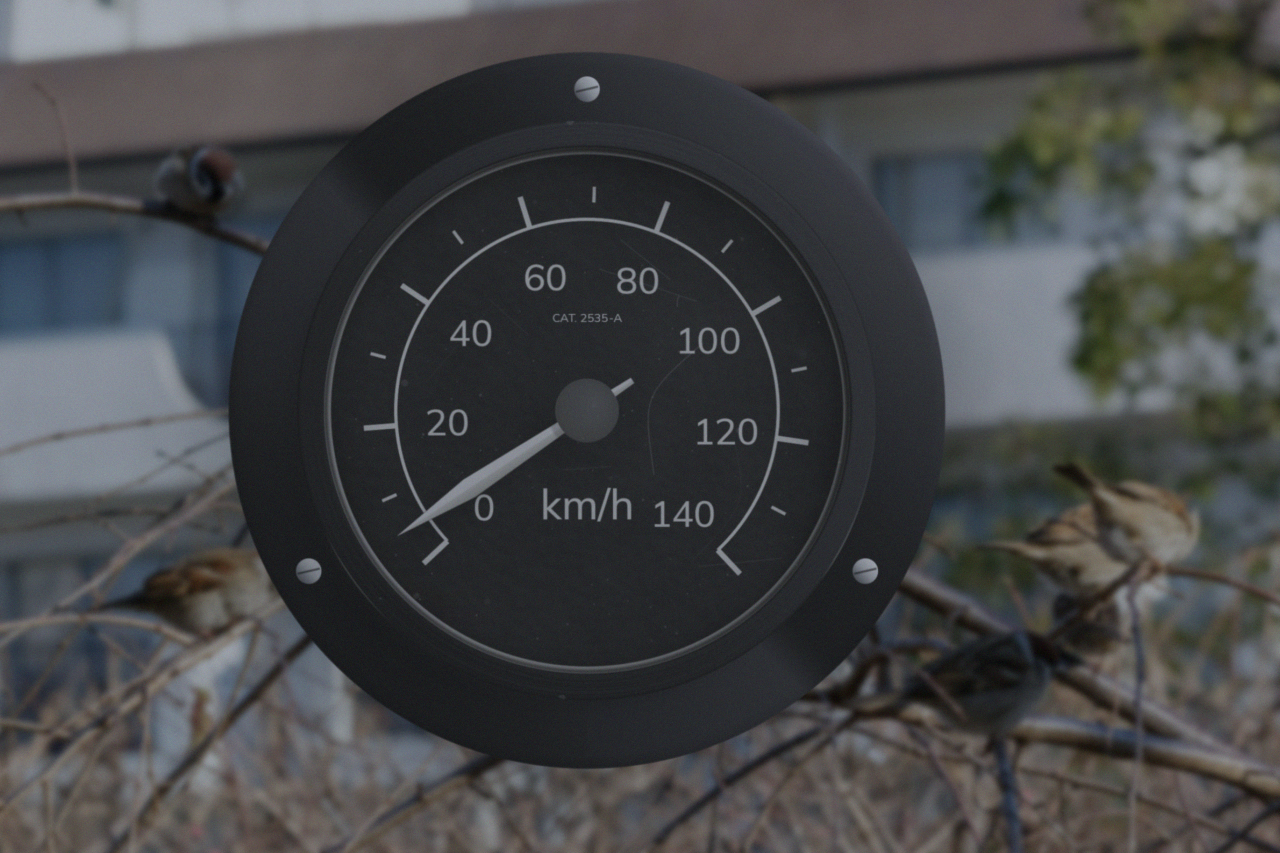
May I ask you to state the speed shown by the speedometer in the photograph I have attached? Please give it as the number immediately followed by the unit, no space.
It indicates 5km/h
